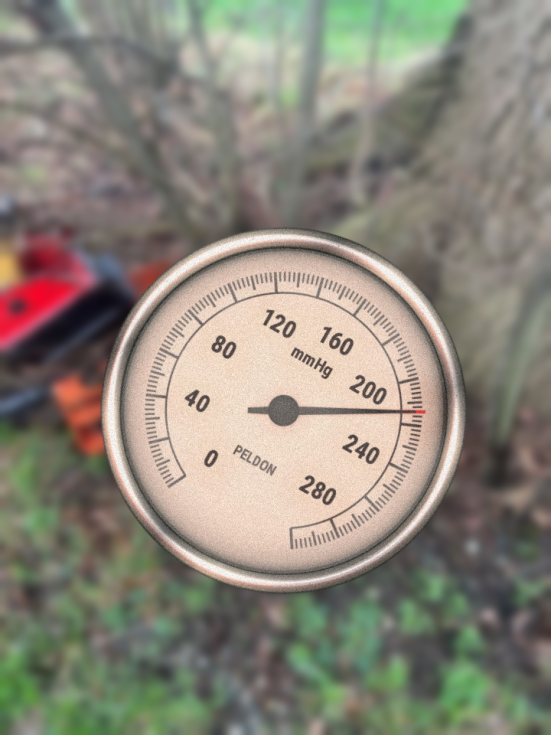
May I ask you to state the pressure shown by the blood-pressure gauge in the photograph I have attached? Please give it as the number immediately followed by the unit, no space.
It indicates 214mmHg
